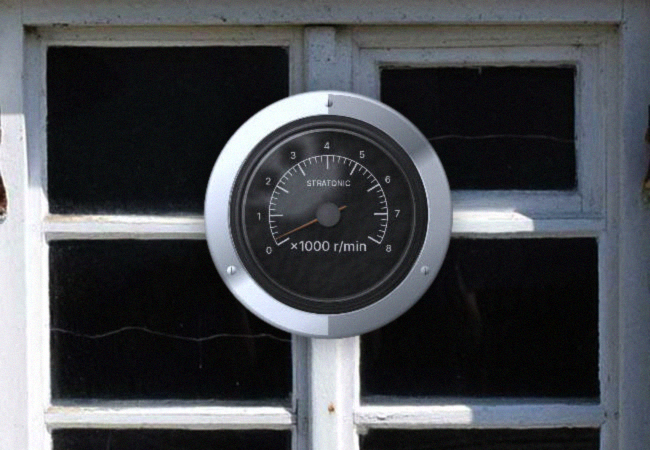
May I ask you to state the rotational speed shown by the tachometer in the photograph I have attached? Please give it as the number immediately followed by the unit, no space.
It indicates 200rpm
